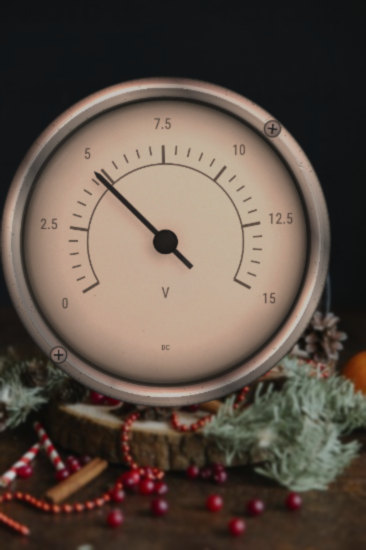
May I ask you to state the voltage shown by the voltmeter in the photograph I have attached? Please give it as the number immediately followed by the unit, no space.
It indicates 4.75V
